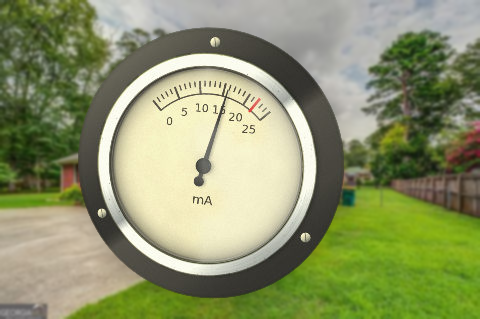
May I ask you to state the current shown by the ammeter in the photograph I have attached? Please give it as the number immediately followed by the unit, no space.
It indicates 16mA
